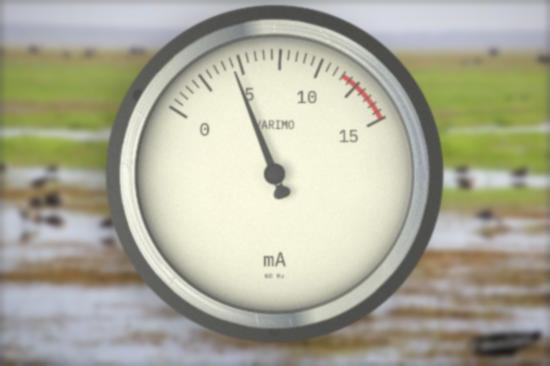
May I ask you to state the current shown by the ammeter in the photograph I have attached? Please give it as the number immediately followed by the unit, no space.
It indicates 4.5mA
